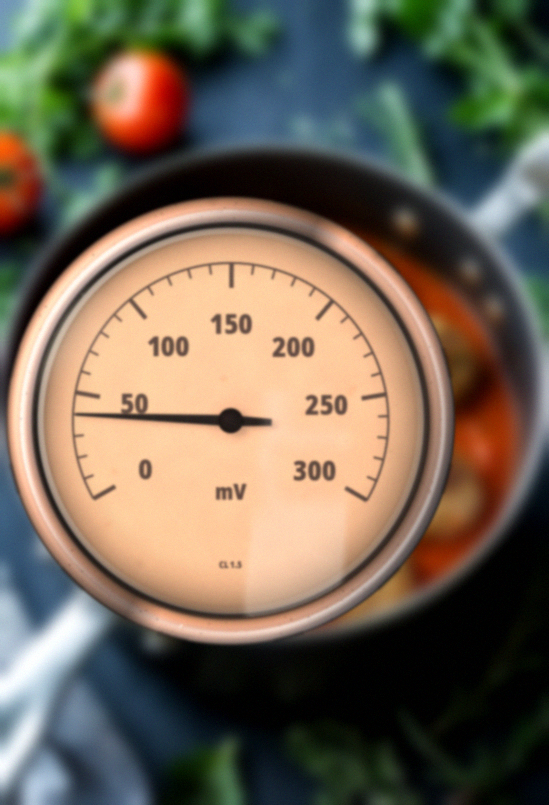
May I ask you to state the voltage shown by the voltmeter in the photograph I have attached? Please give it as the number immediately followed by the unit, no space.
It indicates 40mV
